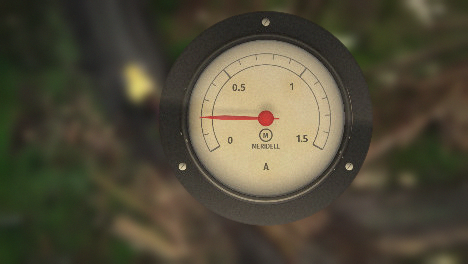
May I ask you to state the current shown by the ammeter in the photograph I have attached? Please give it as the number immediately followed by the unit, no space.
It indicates 0.2A
